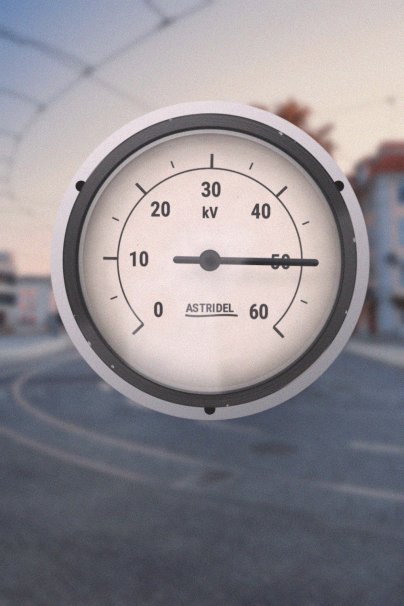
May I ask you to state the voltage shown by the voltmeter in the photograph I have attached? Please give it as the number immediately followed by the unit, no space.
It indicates 50kV
